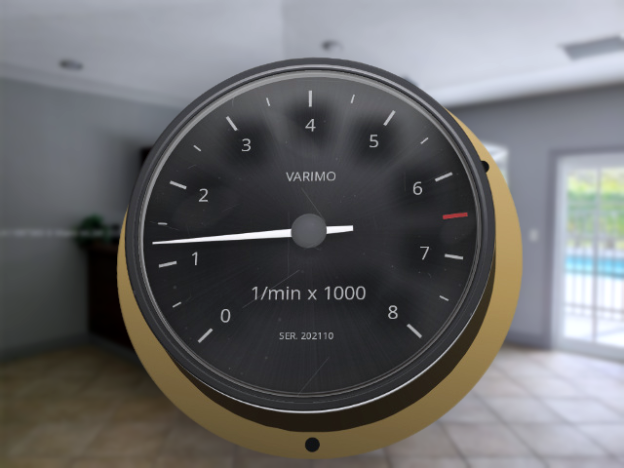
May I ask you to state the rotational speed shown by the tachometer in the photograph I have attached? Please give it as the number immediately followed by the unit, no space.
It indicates 1250rpm
